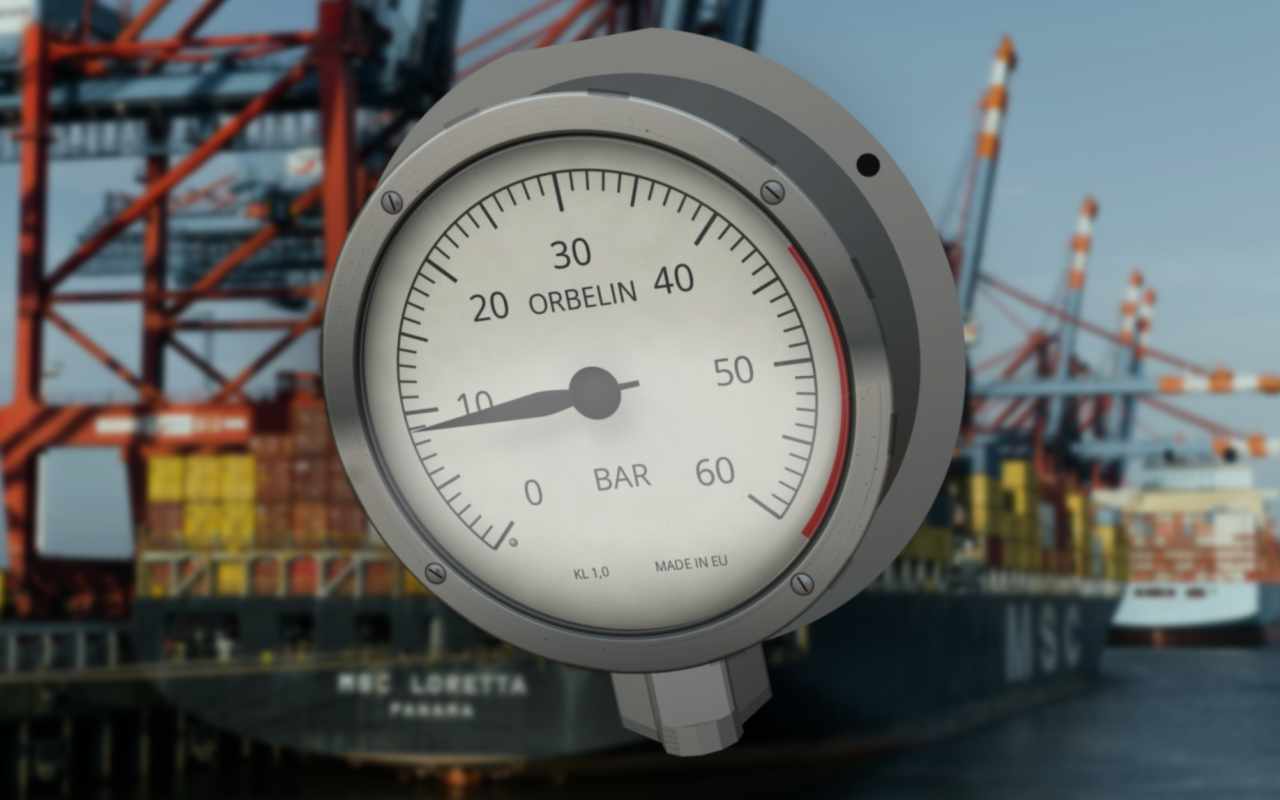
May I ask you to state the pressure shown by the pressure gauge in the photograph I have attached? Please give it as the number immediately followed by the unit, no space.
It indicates 9bar
